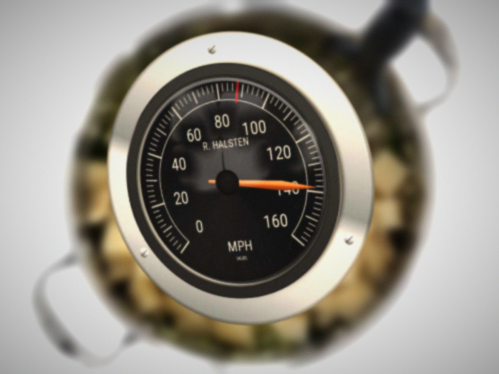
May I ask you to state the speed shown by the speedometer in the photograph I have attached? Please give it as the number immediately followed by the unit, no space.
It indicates 138mph
